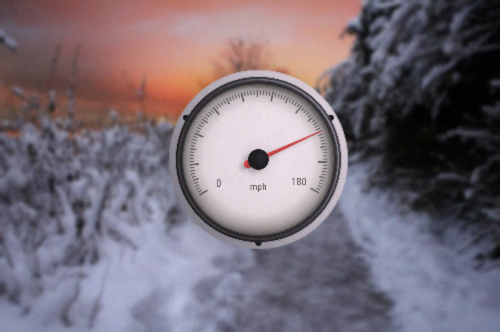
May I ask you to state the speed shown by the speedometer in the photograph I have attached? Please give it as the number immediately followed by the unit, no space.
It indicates 140mph
